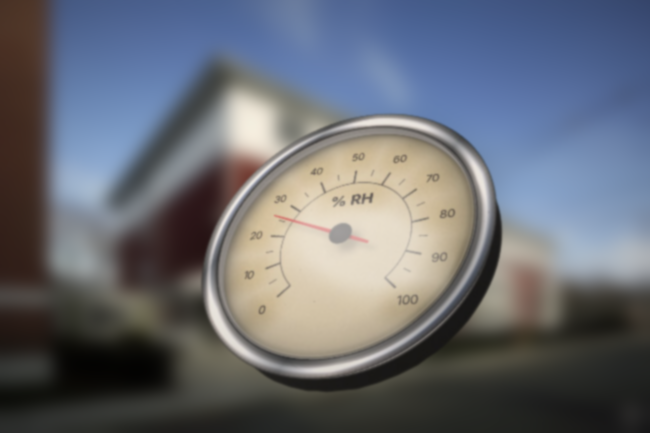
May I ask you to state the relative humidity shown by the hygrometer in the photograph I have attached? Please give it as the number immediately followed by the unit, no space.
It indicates 25%
